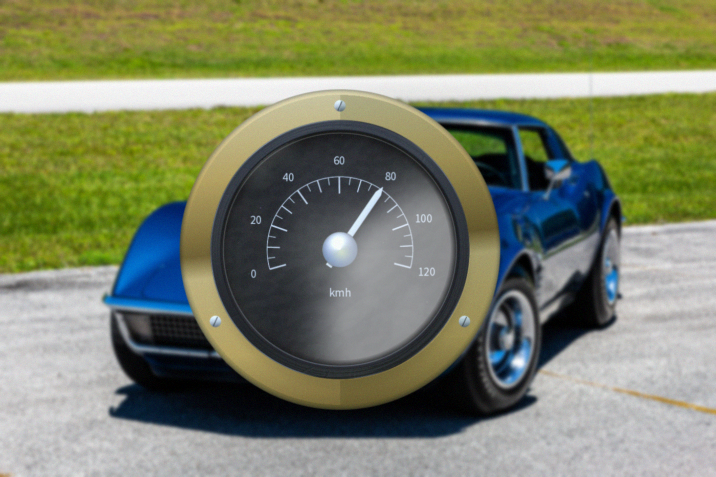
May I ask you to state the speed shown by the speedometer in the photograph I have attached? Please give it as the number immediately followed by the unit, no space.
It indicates 80km/h
